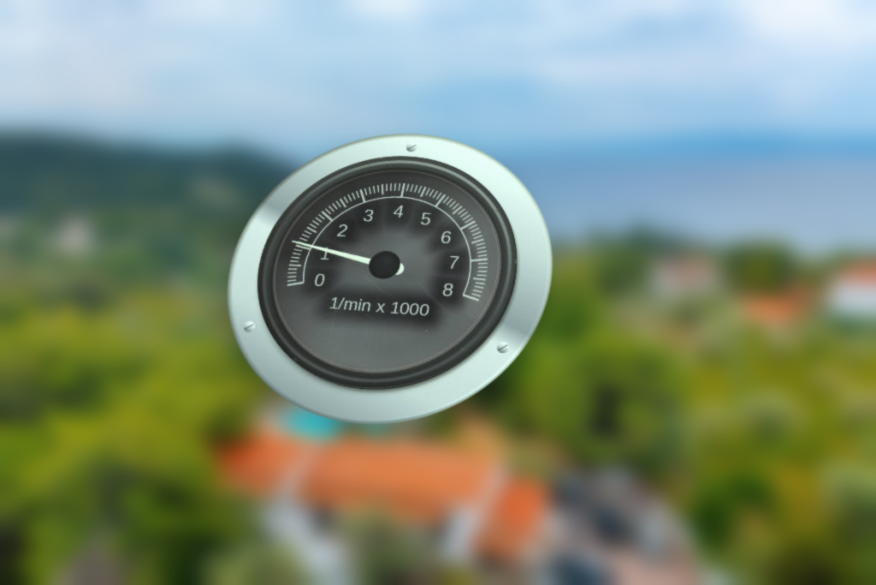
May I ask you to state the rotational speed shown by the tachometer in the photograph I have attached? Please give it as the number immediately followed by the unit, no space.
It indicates 1000rpm
